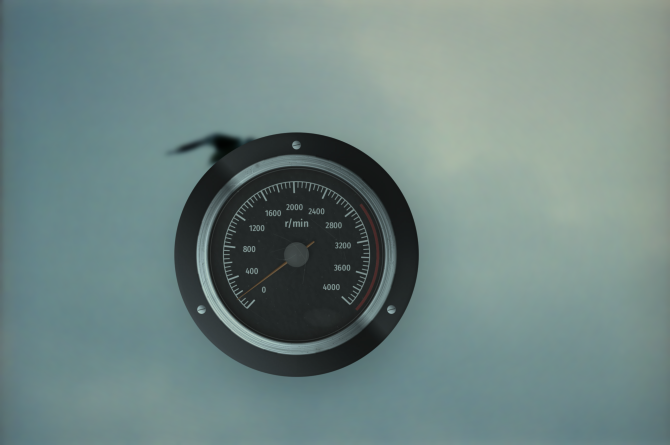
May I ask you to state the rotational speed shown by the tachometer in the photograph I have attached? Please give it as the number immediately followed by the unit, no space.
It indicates 150rpm
